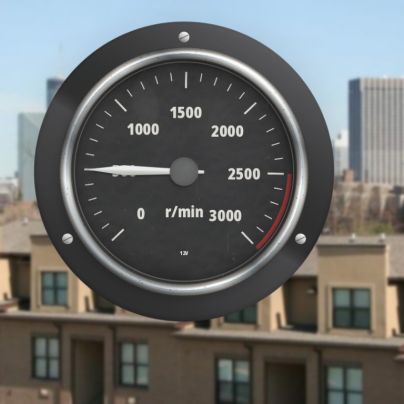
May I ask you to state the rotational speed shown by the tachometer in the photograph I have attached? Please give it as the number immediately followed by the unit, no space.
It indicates 500rpm
